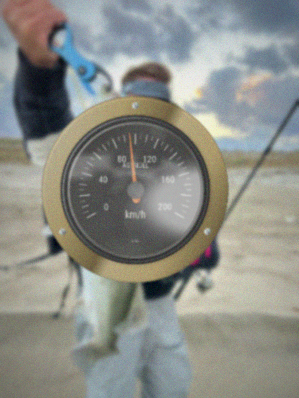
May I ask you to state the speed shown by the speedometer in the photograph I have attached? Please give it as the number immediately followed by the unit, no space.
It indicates 95km/h
